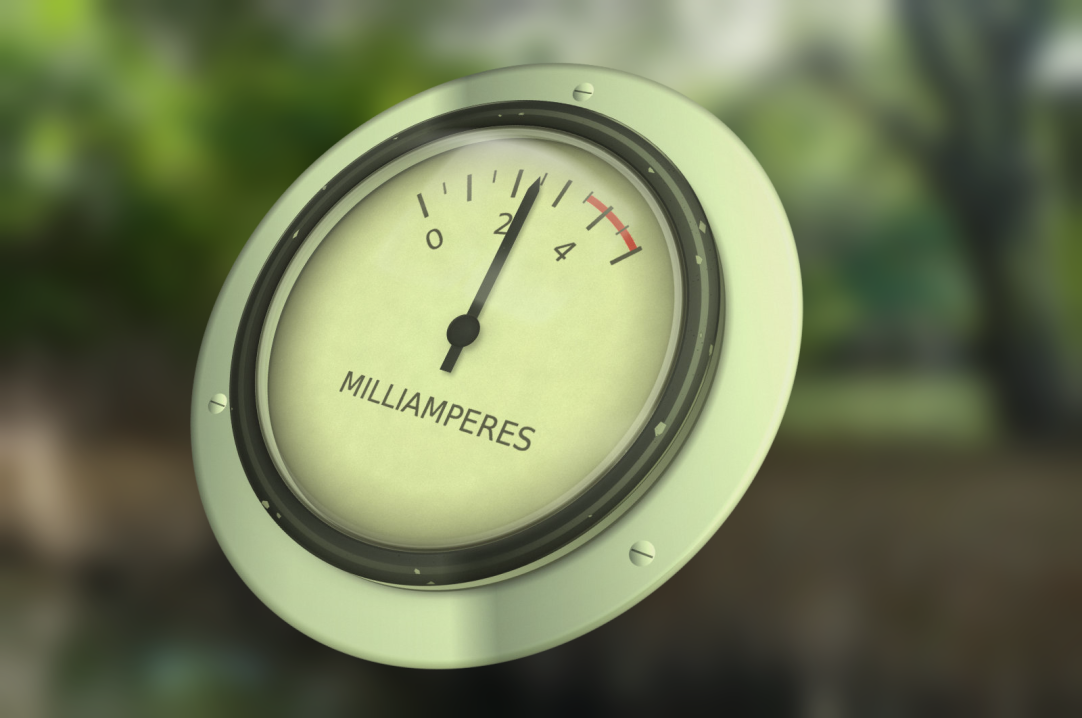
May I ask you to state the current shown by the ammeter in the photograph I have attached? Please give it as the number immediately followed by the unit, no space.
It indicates 2.5mA
